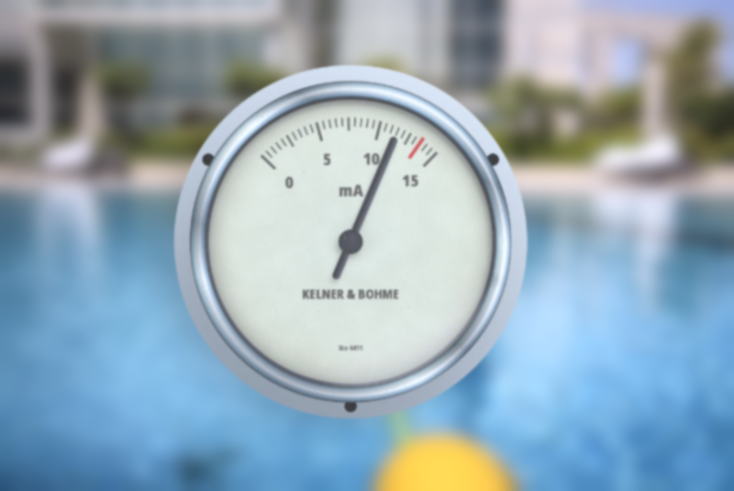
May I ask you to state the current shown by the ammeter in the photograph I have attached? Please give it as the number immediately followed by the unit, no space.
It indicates 11.5mA
